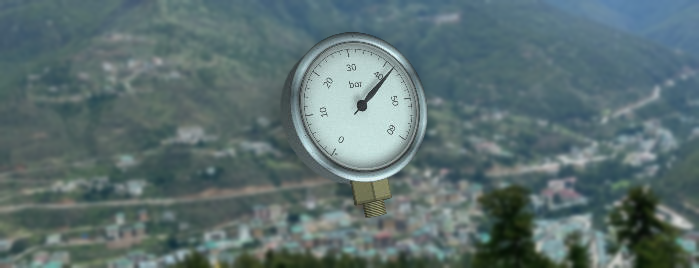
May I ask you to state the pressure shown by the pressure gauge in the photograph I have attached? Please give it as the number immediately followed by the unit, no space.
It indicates 42bar
